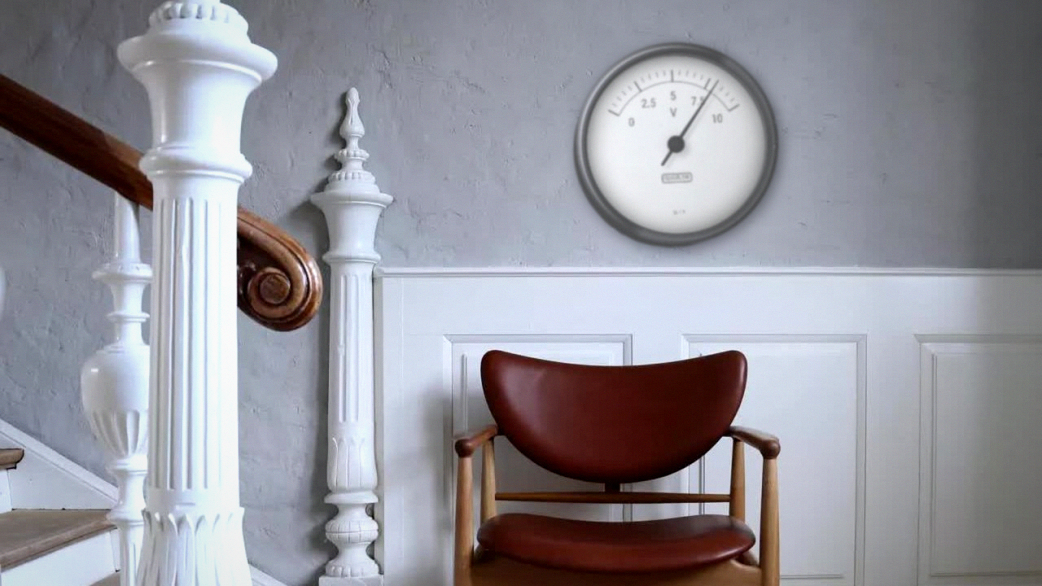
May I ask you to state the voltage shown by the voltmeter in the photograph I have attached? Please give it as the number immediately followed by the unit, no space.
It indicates 8V
